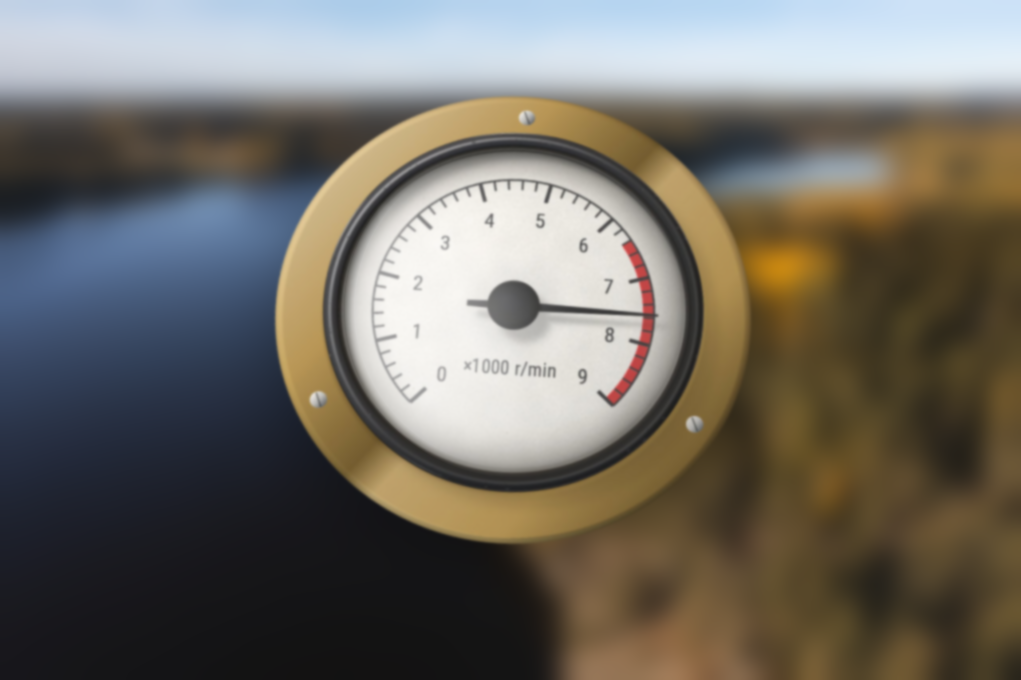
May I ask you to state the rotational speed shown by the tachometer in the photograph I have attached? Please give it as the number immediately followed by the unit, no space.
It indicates 7600rpm
